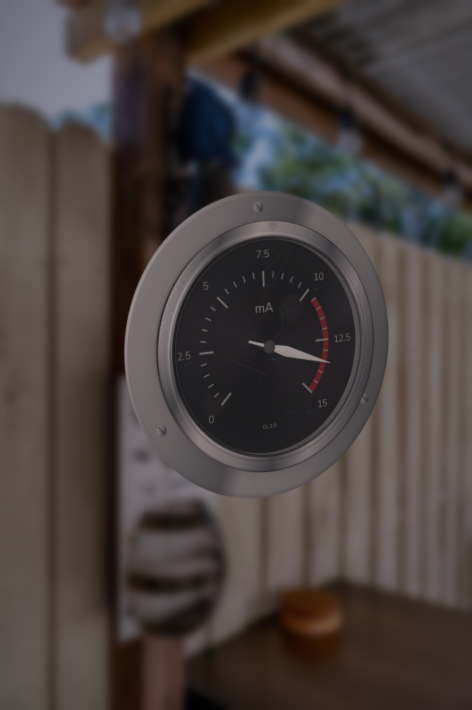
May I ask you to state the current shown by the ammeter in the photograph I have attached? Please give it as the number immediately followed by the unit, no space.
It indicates 13.5mA
